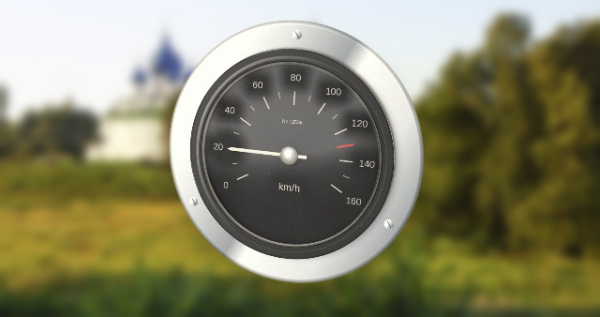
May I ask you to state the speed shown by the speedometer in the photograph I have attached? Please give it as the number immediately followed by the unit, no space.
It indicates 20km/h
